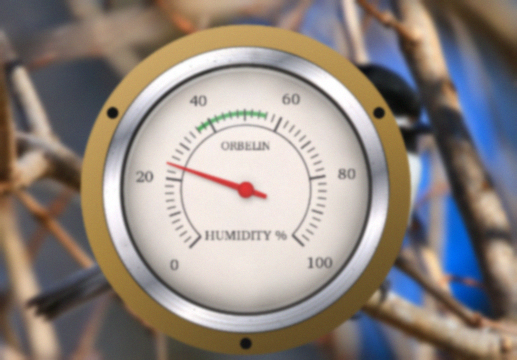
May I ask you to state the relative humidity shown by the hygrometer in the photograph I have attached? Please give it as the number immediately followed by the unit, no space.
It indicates 24%
